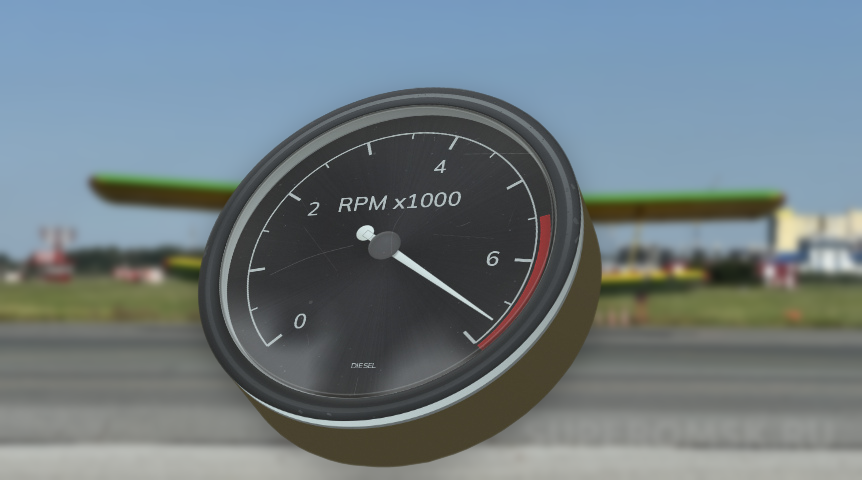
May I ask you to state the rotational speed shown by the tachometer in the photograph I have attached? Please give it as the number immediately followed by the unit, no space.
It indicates 6750rpm
